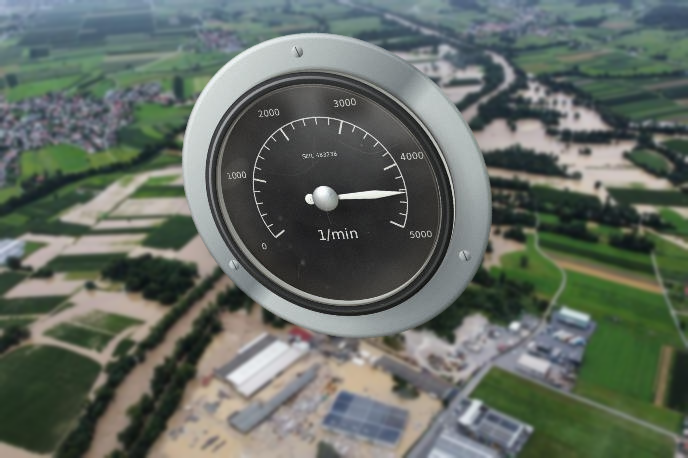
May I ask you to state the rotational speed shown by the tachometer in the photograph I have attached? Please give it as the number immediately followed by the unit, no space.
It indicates 4400rpm
